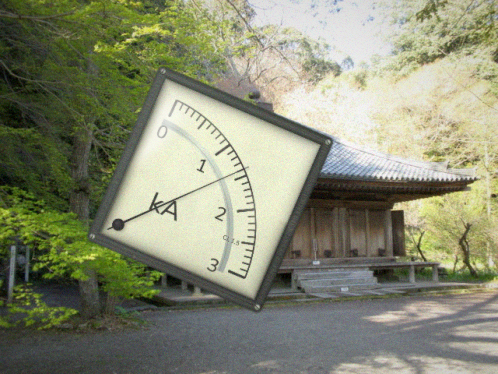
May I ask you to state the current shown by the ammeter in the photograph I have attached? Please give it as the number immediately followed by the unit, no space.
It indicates 1.4kA
